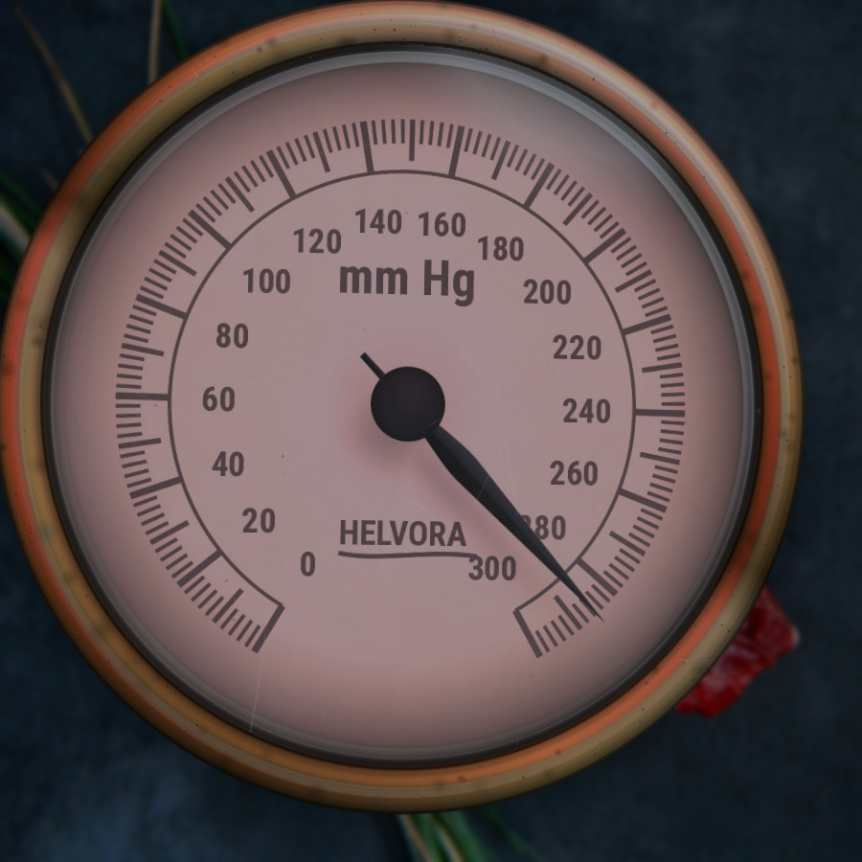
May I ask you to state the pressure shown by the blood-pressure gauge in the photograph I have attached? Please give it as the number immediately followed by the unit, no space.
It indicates 286mmHg
